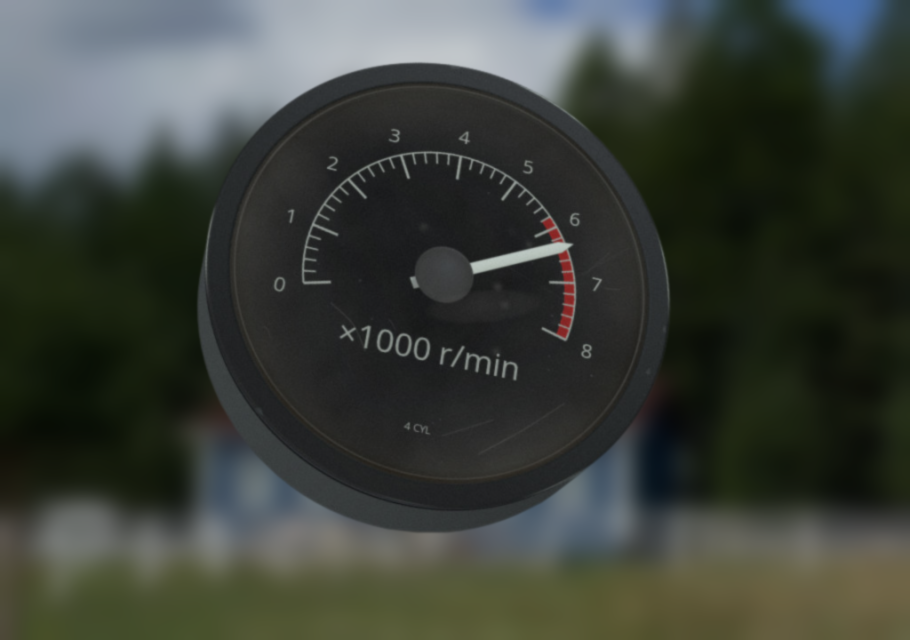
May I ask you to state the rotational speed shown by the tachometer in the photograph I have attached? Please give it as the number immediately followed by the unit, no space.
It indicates 6400rpm
